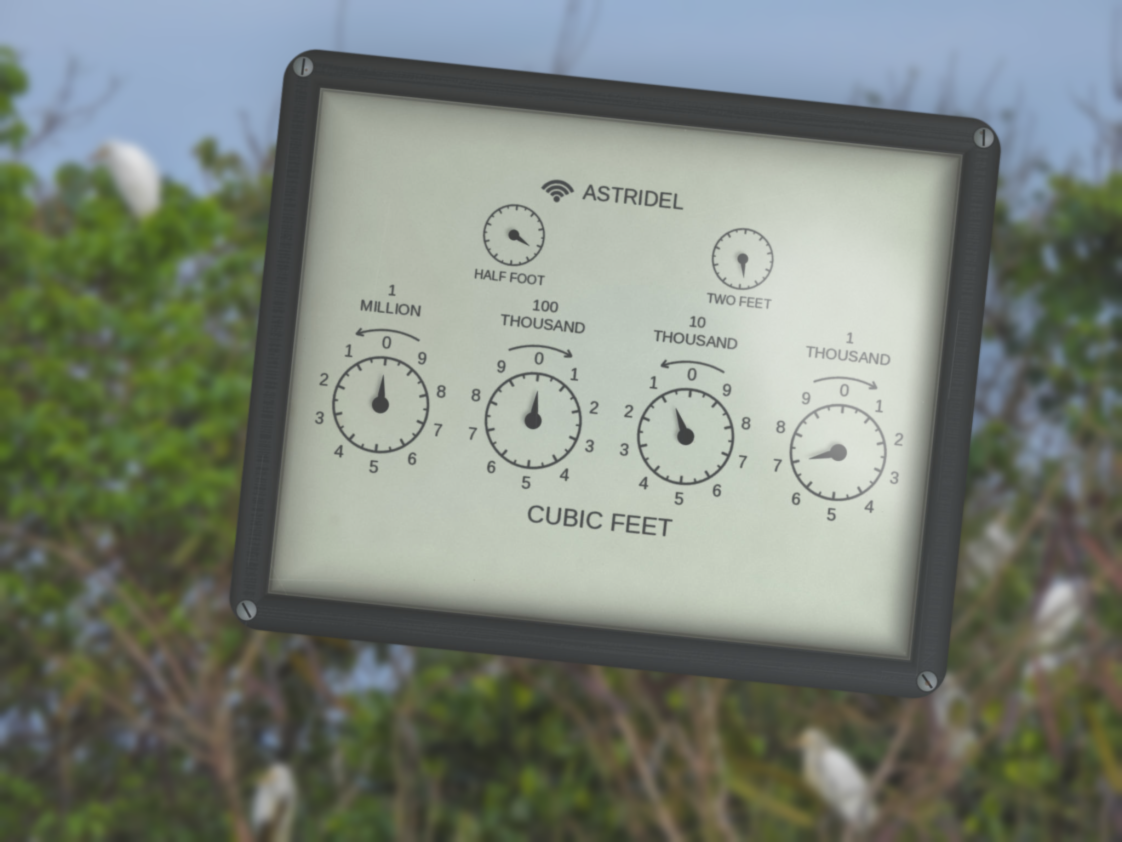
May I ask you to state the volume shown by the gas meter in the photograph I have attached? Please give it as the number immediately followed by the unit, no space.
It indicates 700ft³
